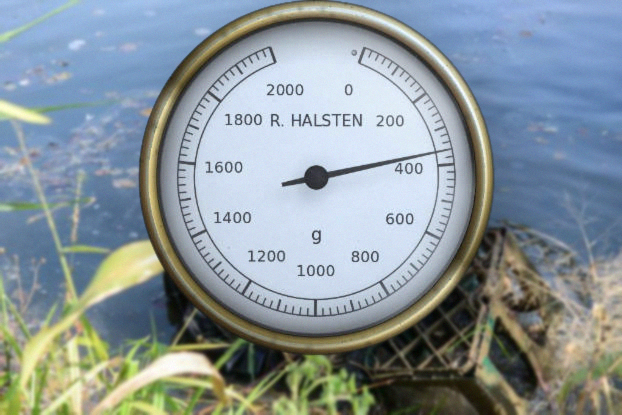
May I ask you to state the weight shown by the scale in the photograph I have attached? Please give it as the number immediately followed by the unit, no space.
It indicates 360g
